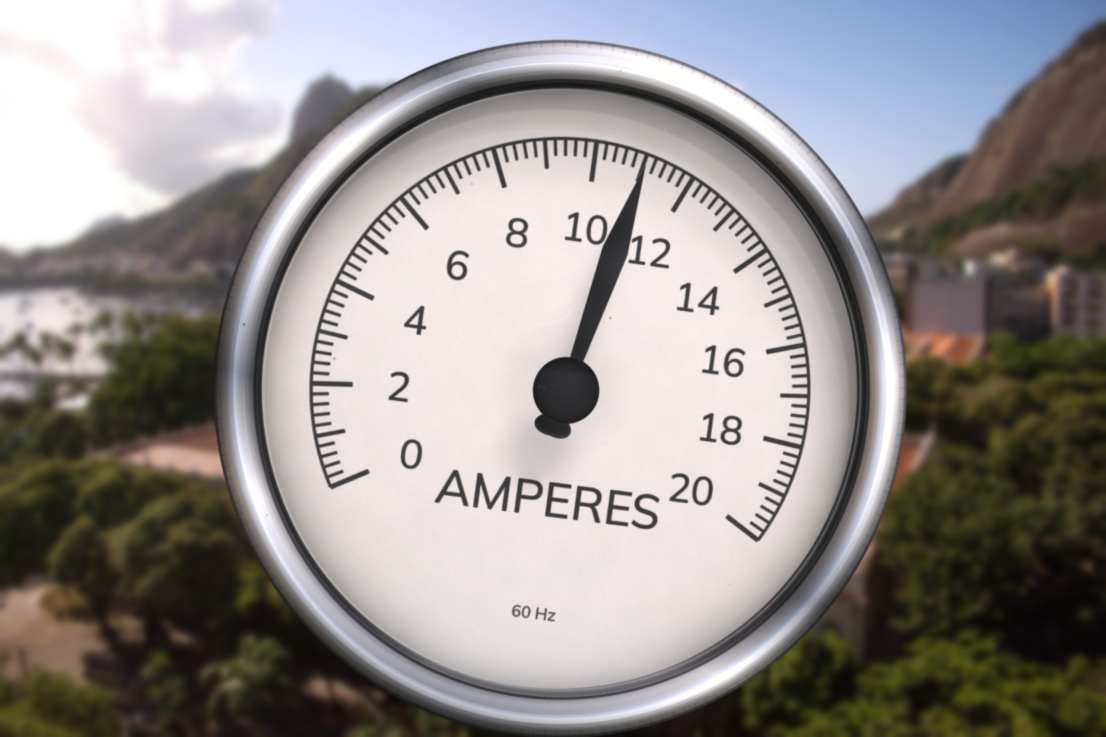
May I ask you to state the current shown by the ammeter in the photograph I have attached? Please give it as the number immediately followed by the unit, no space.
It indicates 11A
